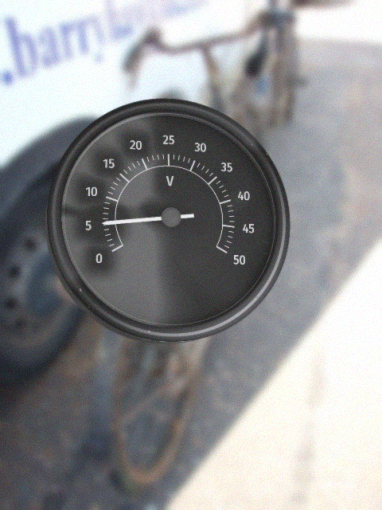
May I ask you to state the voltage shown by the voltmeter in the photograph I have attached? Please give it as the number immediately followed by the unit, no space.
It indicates 5V
